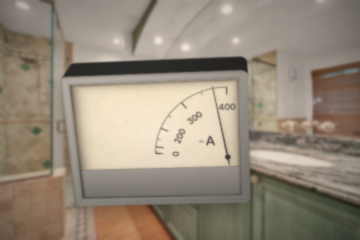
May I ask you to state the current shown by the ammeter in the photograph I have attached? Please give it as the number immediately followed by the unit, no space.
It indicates 375A
